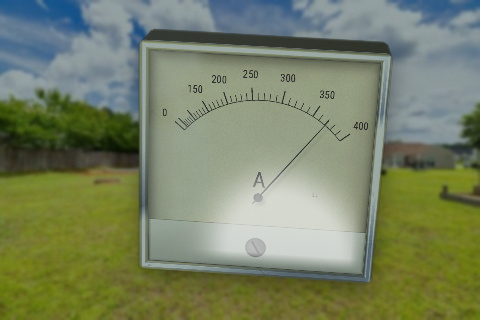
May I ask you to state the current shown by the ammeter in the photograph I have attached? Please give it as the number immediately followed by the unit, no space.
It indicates 370A
